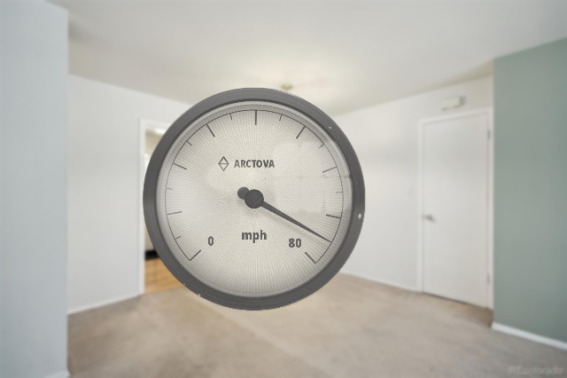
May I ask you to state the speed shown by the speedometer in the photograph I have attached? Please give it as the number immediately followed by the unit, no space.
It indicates 75mph
